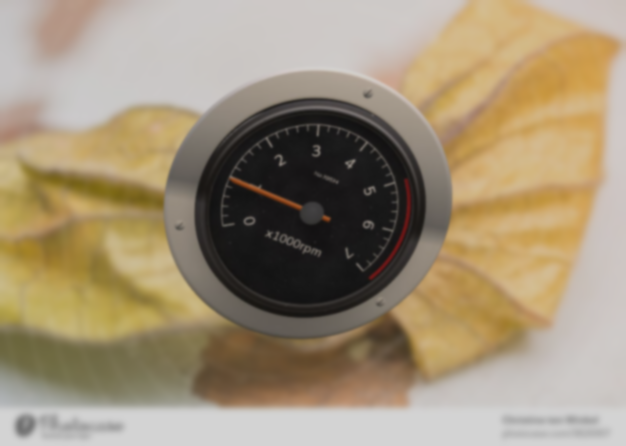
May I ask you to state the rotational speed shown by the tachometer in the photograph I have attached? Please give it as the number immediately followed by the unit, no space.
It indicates 1000rpm
